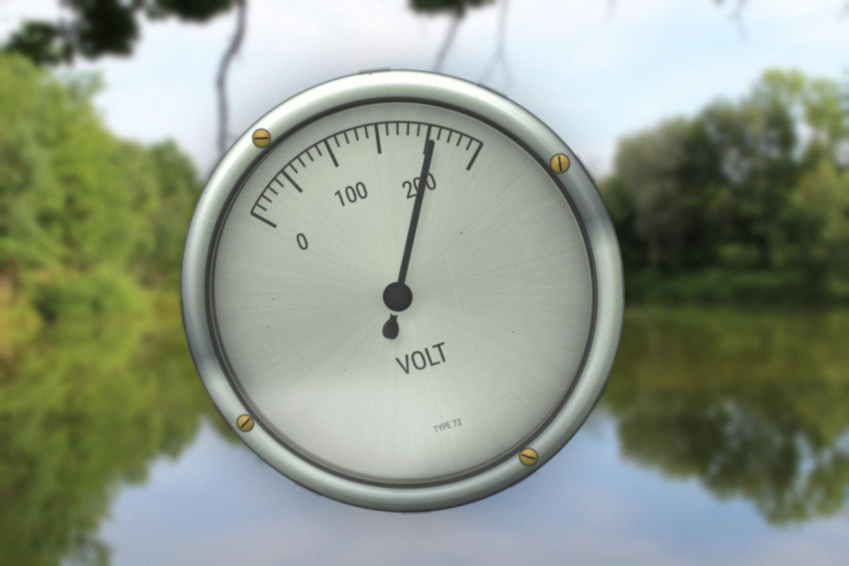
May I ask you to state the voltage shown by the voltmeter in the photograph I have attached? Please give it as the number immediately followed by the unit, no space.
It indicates 205V
